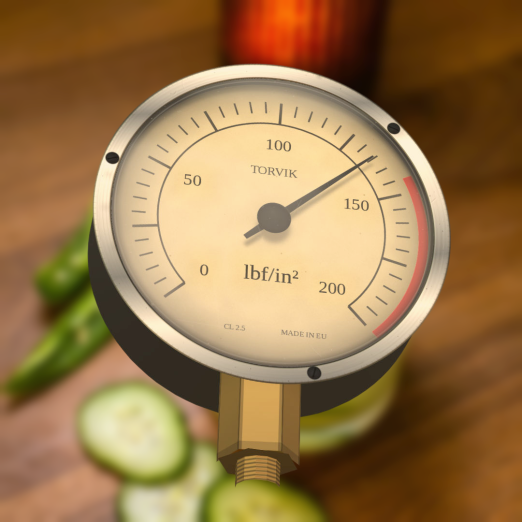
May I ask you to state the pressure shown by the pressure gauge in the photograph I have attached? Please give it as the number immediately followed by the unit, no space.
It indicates 135psi
